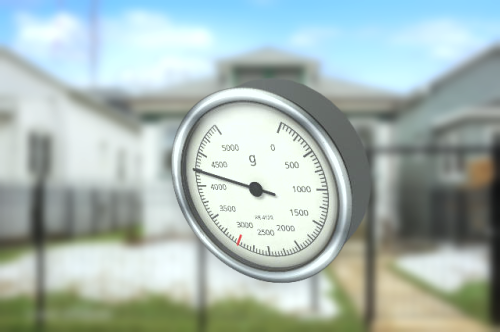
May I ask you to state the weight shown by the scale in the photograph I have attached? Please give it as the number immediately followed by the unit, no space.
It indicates 4250g
